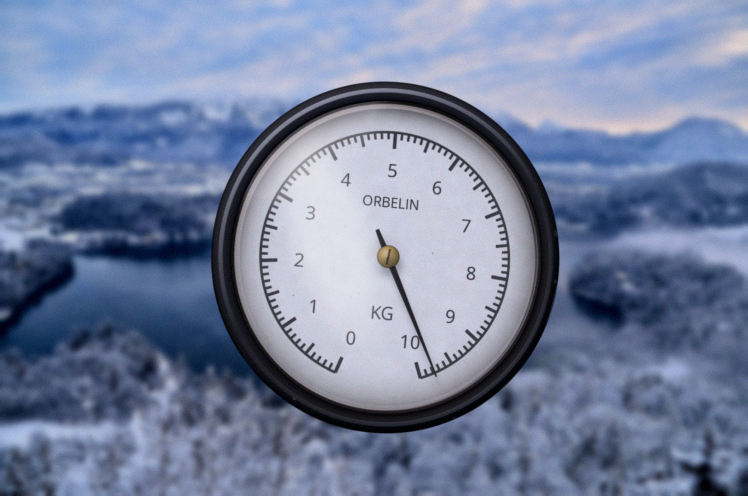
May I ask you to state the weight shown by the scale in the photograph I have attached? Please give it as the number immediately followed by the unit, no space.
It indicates 9.8kg
